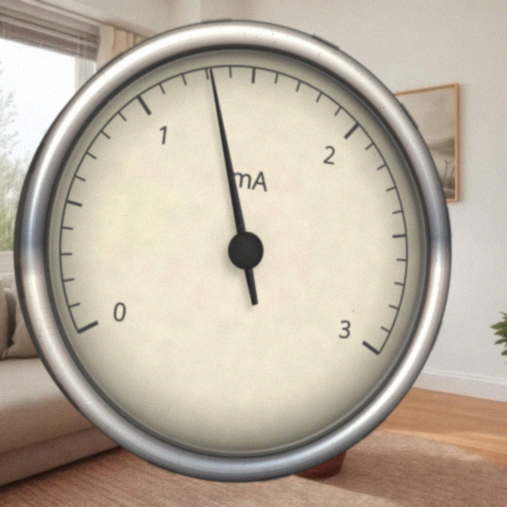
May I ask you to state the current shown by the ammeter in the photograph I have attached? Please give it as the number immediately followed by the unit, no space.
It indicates 1.3mA
